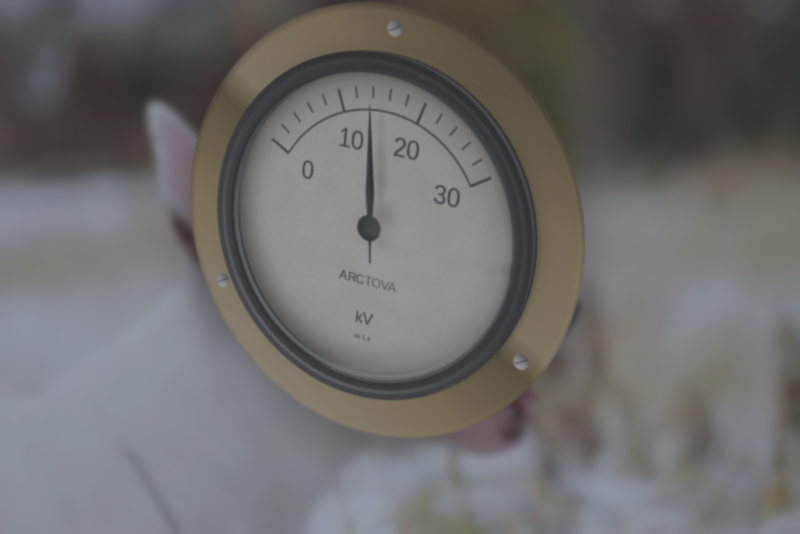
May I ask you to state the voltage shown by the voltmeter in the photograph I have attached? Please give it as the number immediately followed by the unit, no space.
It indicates 14kV
